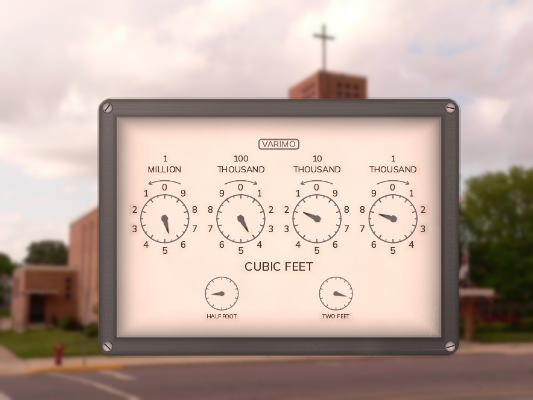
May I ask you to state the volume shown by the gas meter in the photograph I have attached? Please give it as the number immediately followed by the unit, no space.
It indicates 541800ft³
